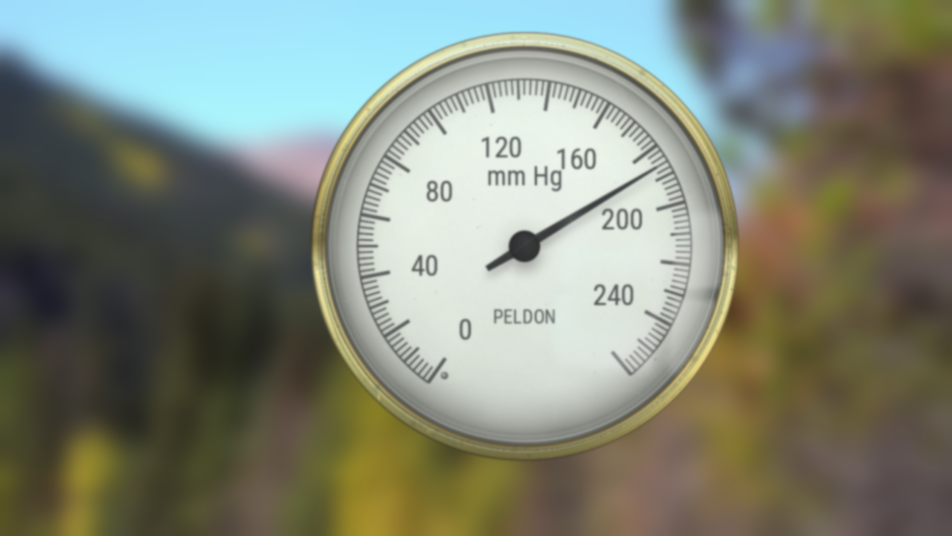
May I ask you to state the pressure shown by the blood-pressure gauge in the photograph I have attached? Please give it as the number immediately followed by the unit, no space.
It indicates 186mmHg
